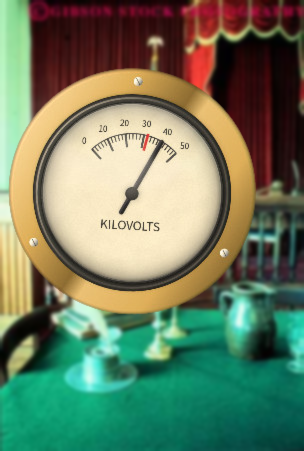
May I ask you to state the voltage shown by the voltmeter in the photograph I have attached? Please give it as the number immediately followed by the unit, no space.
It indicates 40kV
